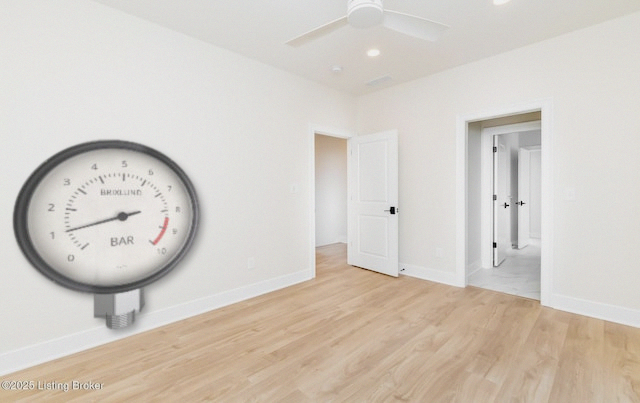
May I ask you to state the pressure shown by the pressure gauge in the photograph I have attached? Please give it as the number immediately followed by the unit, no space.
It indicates 1bar
